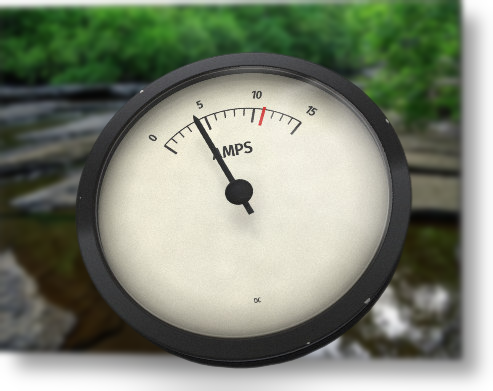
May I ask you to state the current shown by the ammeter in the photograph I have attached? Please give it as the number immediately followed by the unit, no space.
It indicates 4A
